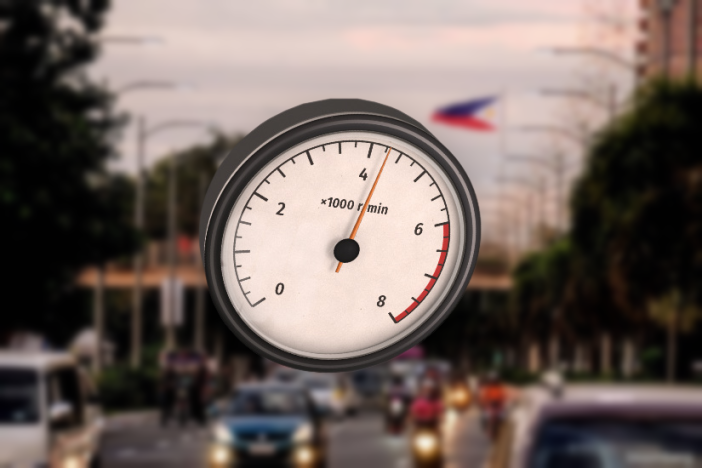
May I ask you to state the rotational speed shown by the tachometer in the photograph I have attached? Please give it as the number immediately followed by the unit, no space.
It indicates 4250rpm
